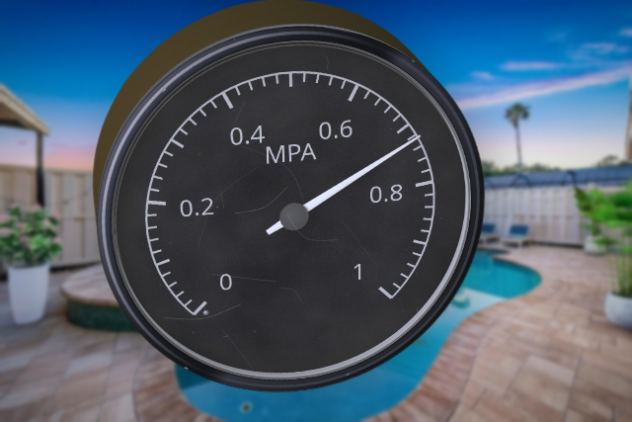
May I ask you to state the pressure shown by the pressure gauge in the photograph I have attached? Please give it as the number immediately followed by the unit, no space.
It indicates 0.72MPa
